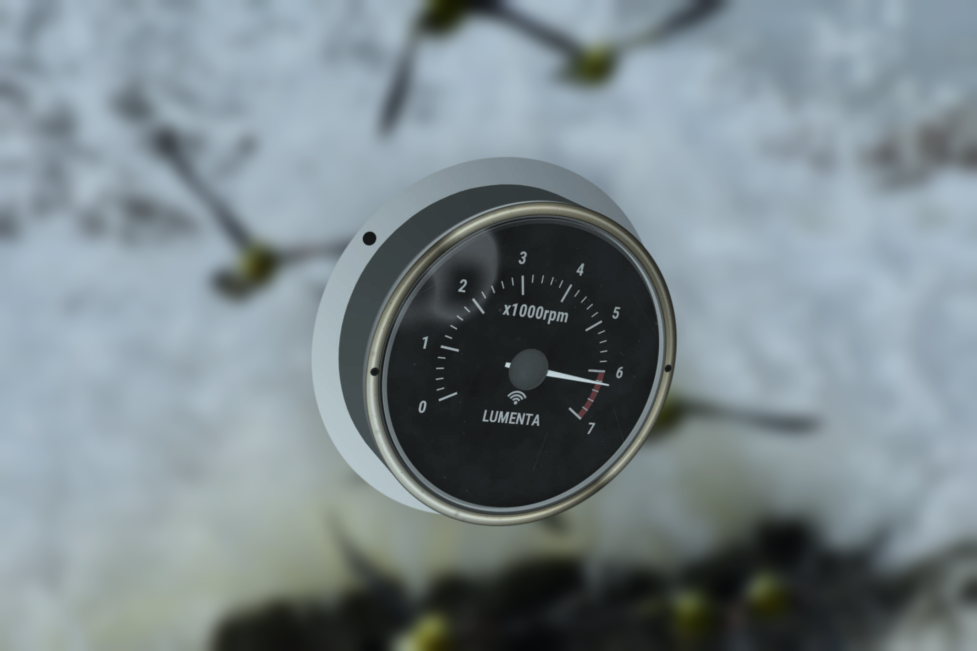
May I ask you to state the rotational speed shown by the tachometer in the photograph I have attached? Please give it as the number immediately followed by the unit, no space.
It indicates 6200rpm
